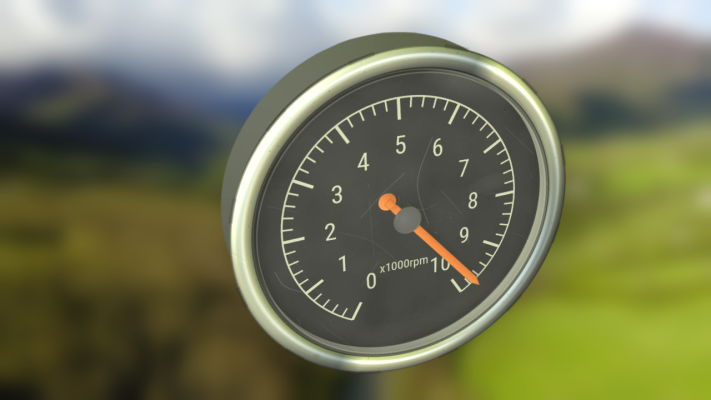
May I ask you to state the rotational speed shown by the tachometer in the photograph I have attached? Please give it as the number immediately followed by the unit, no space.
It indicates 9700rpm
